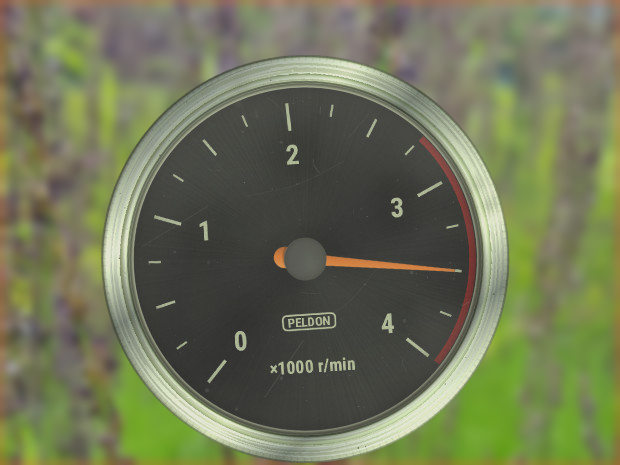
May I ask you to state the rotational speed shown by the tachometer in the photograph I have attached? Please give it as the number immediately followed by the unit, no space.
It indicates 3500rpm
